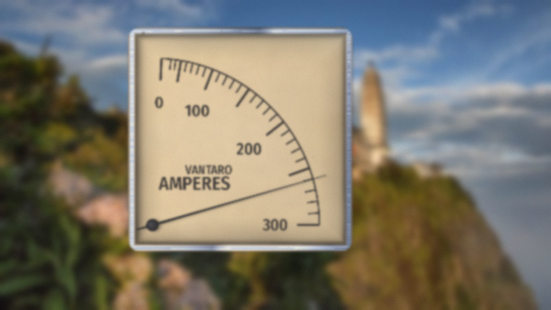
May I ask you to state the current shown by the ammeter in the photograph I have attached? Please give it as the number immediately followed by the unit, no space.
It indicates 260A
